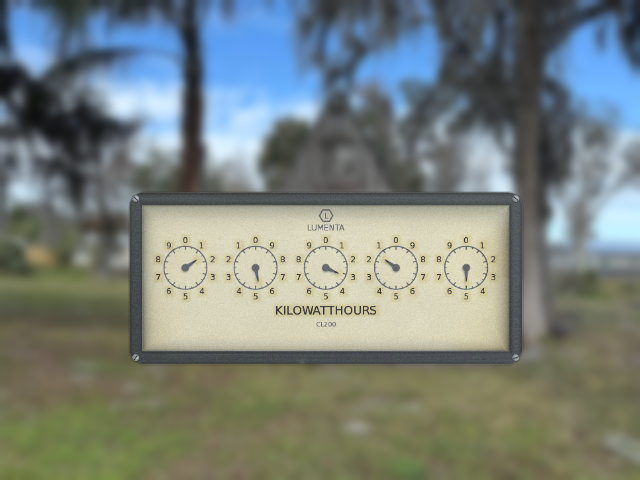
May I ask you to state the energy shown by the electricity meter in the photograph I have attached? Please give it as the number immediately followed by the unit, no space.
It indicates 15315kWh
